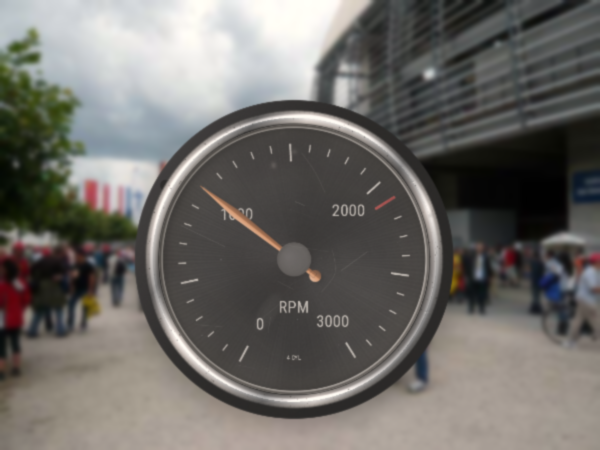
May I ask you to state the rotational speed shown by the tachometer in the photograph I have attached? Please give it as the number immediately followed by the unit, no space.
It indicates 1000rpm
